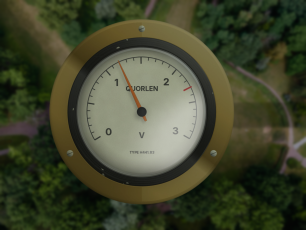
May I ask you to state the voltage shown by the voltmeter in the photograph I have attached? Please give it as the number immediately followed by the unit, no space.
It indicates 1.2V
